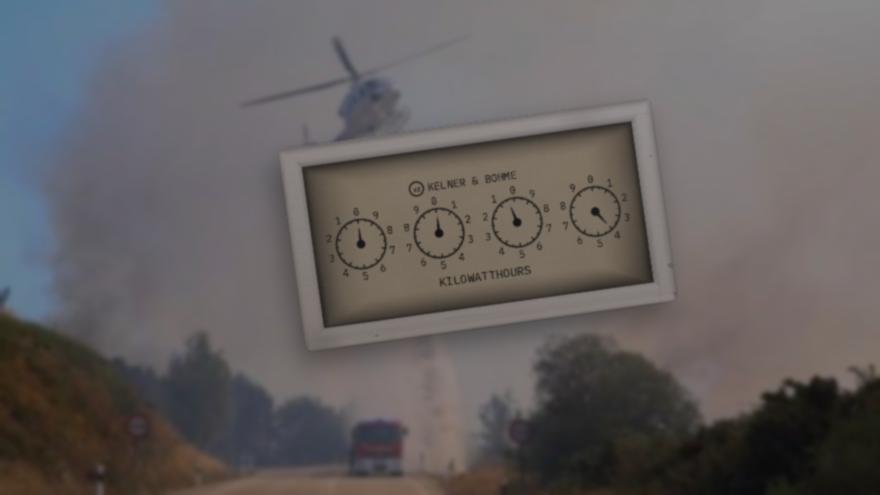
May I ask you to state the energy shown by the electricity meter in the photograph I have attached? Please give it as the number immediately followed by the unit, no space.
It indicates 4kWh
